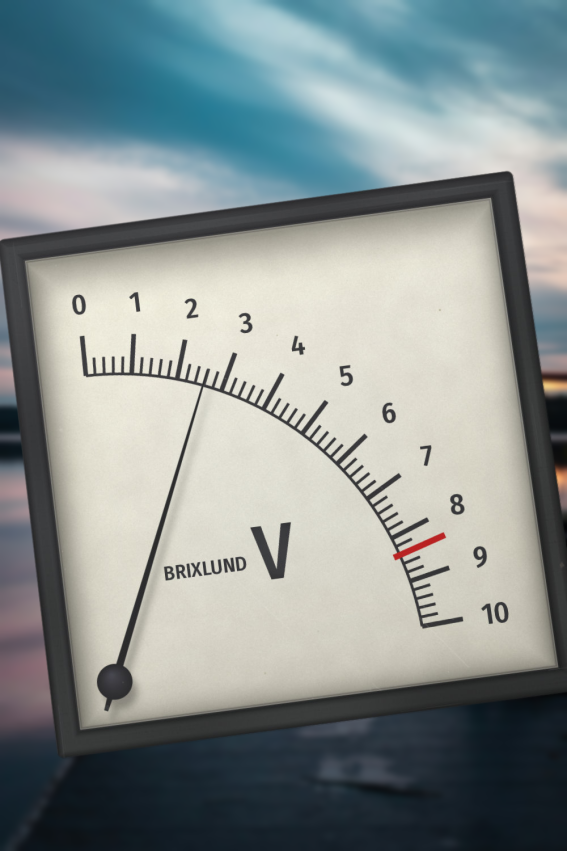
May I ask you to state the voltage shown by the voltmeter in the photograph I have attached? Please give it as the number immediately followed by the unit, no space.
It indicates 2.6V
